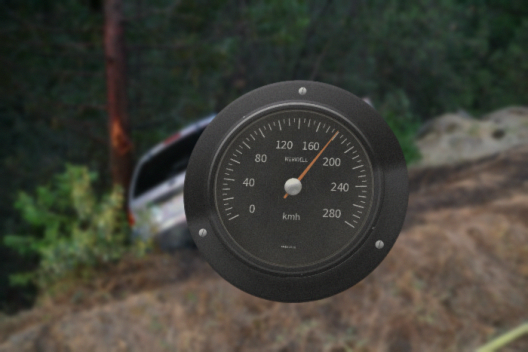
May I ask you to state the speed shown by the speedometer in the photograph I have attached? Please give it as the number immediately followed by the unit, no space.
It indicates 180km/h
